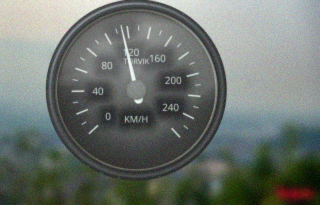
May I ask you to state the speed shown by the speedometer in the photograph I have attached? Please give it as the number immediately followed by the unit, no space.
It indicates 115km/h
